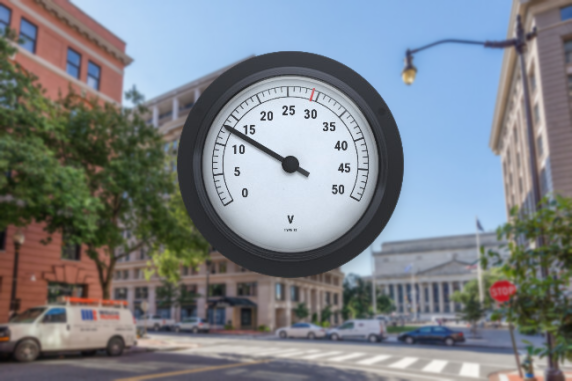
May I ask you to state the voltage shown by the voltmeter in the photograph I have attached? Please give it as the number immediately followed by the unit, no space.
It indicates 13V
